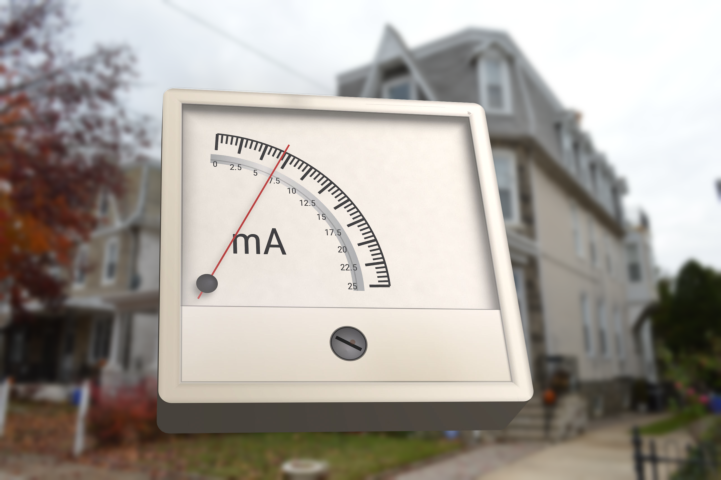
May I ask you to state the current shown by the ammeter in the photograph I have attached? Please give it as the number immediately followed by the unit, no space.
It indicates 7mA
